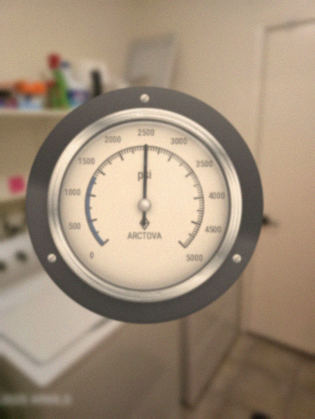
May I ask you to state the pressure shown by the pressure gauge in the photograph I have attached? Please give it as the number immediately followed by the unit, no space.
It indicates 2500psi
